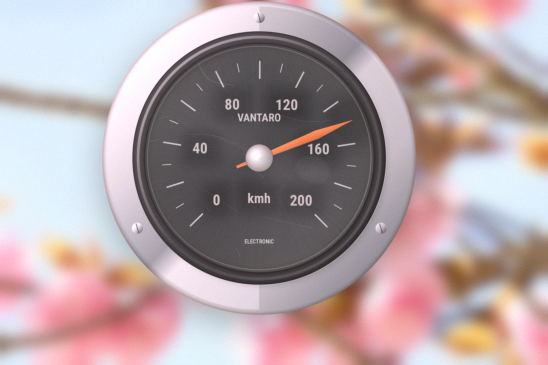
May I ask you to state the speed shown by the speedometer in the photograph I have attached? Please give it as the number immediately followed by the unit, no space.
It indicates 150km/h
